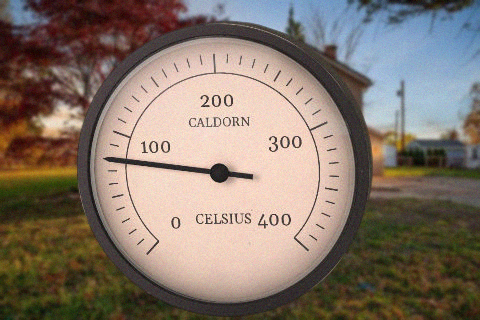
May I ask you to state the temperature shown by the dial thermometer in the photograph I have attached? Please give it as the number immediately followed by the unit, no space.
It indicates 80°C
